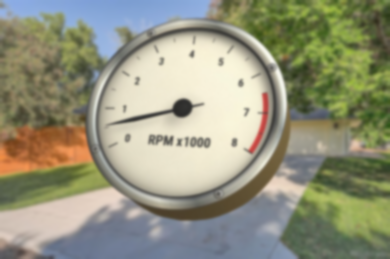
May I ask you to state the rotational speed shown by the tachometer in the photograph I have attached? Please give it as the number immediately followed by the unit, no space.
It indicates 500rpm
